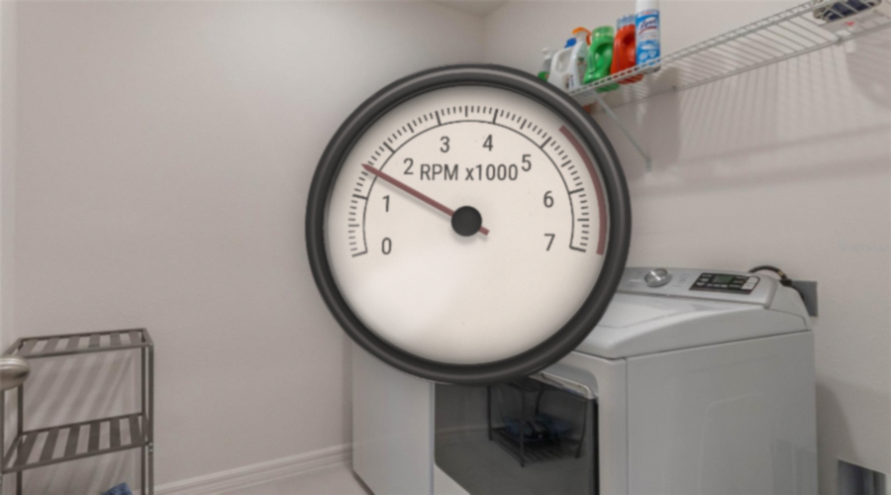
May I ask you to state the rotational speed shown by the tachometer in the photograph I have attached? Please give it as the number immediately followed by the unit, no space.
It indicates 1500rpm
